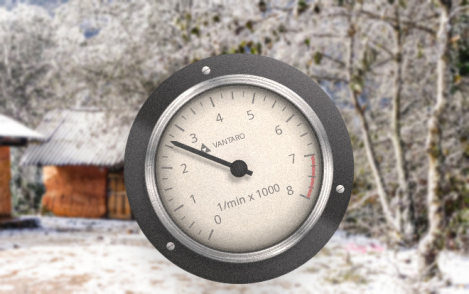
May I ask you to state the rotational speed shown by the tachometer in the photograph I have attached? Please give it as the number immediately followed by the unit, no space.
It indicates 2625rpm
